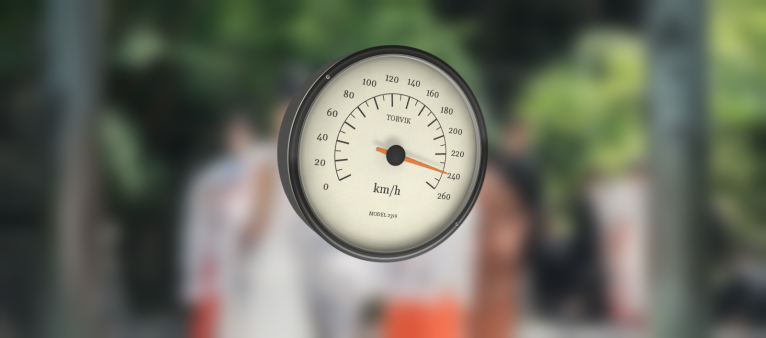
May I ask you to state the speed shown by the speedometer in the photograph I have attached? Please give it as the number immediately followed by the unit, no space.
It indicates 240km/h
